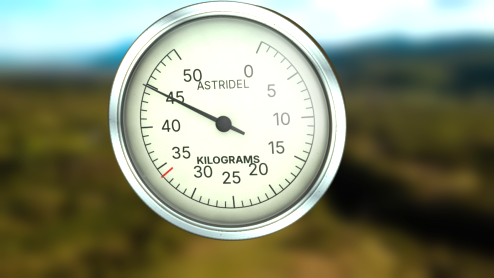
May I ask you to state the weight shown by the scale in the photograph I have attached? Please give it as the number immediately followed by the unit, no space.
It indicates 45kg
